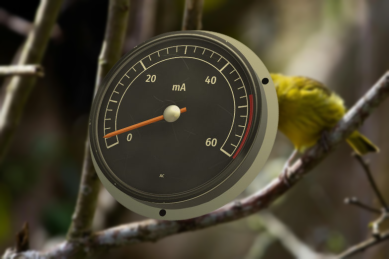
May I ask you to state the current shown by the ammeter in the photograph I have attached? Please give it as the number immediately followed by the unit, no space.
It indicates 2mA
